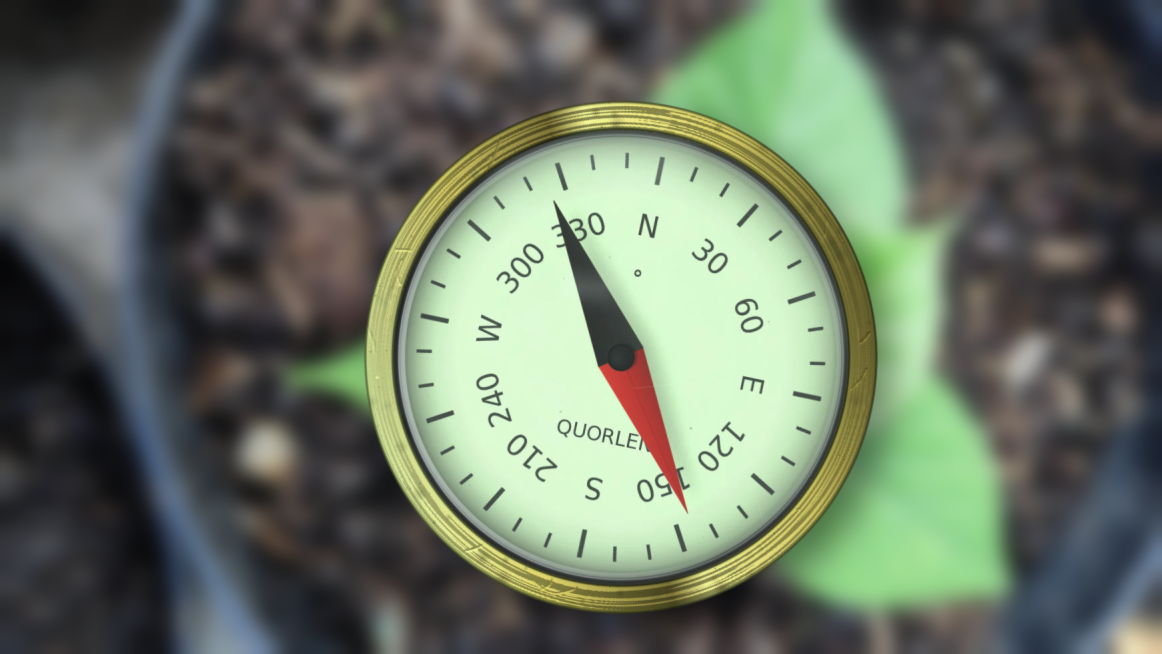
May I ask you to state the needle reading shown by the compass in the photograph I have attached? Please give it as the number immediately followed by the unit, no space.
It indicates 145°
